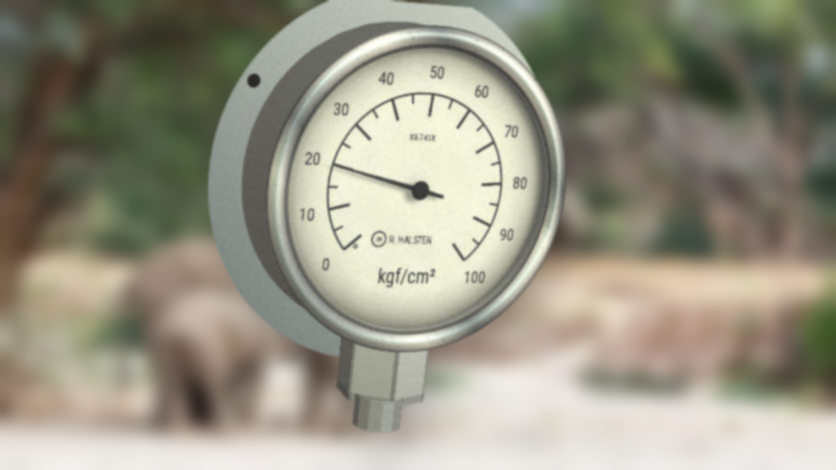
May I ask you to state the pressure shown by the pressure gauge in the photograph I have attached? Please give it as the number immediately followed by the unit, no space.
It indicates 20kg/cm²
